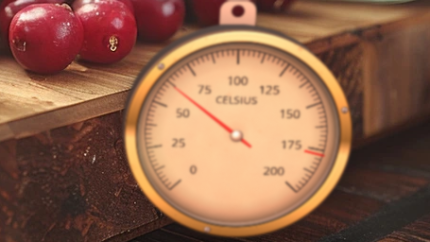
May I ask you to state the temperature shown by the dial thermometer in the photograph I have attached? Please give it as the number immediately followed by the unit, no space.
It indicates 62.5°C
